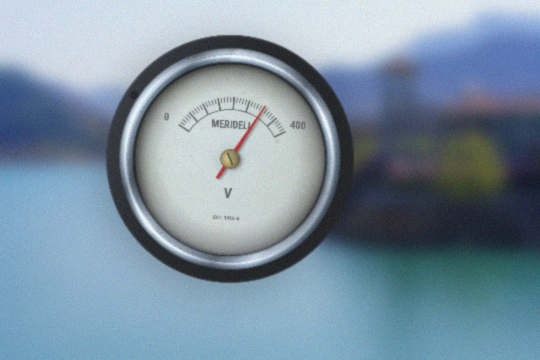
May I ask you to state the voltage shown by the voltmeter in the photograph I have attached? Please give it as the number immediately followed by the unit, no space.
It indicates 300V
